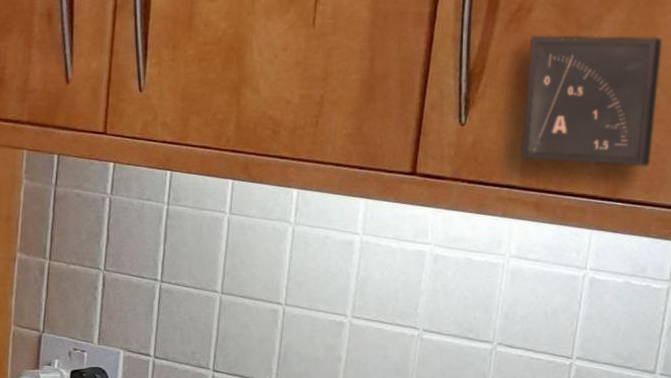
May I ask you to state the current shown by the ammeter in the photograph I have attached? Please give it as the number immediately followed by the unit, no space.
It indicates 0.25A
